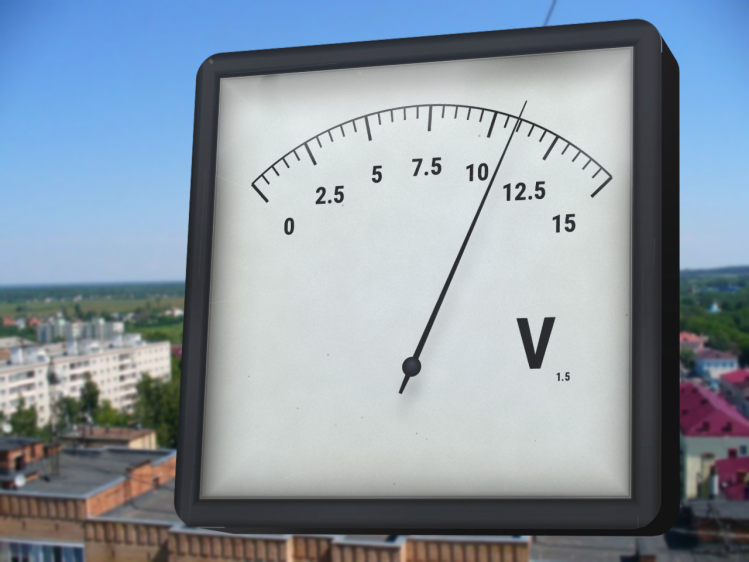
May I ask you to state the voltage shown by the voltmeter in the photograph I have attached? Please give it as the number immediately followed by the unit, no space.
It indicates 11V
